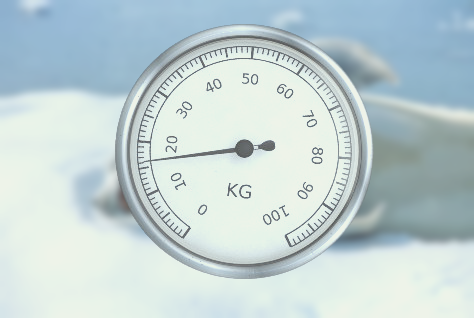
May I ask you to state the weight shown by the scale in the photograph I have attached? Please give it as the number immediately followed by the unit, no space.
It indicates 16kg
